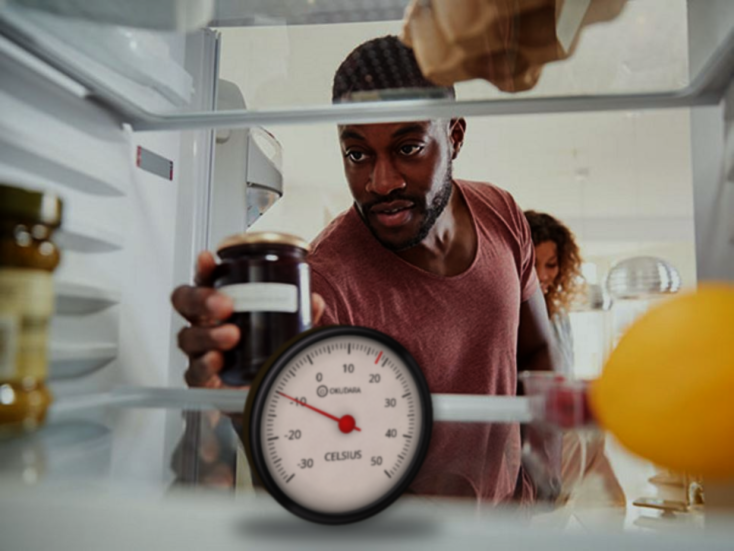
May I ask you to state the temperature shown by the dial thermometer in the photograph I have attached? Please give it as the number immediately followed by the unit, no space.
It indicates -10°C
